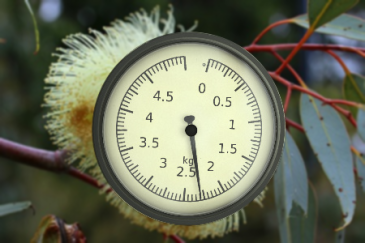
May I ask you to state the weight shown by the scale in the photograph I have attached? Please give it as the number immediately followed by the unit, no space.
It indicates 2.3kg
